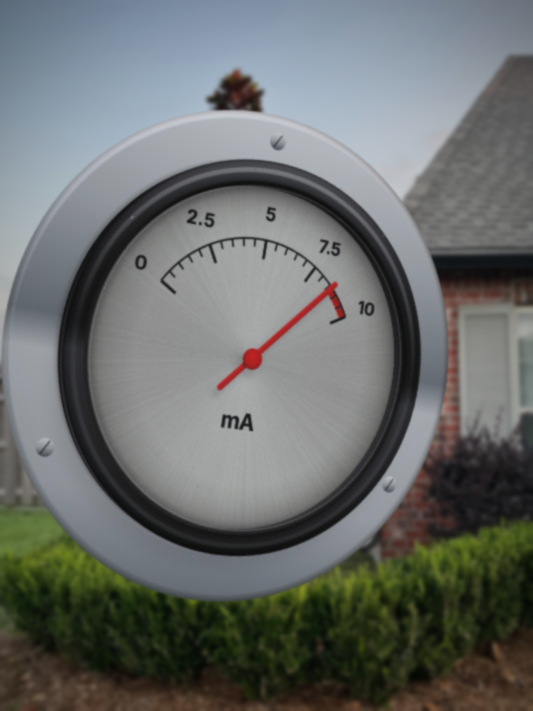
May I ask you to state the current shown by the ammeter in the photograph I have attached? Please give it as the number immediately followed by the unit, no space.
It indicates 8.5mA
